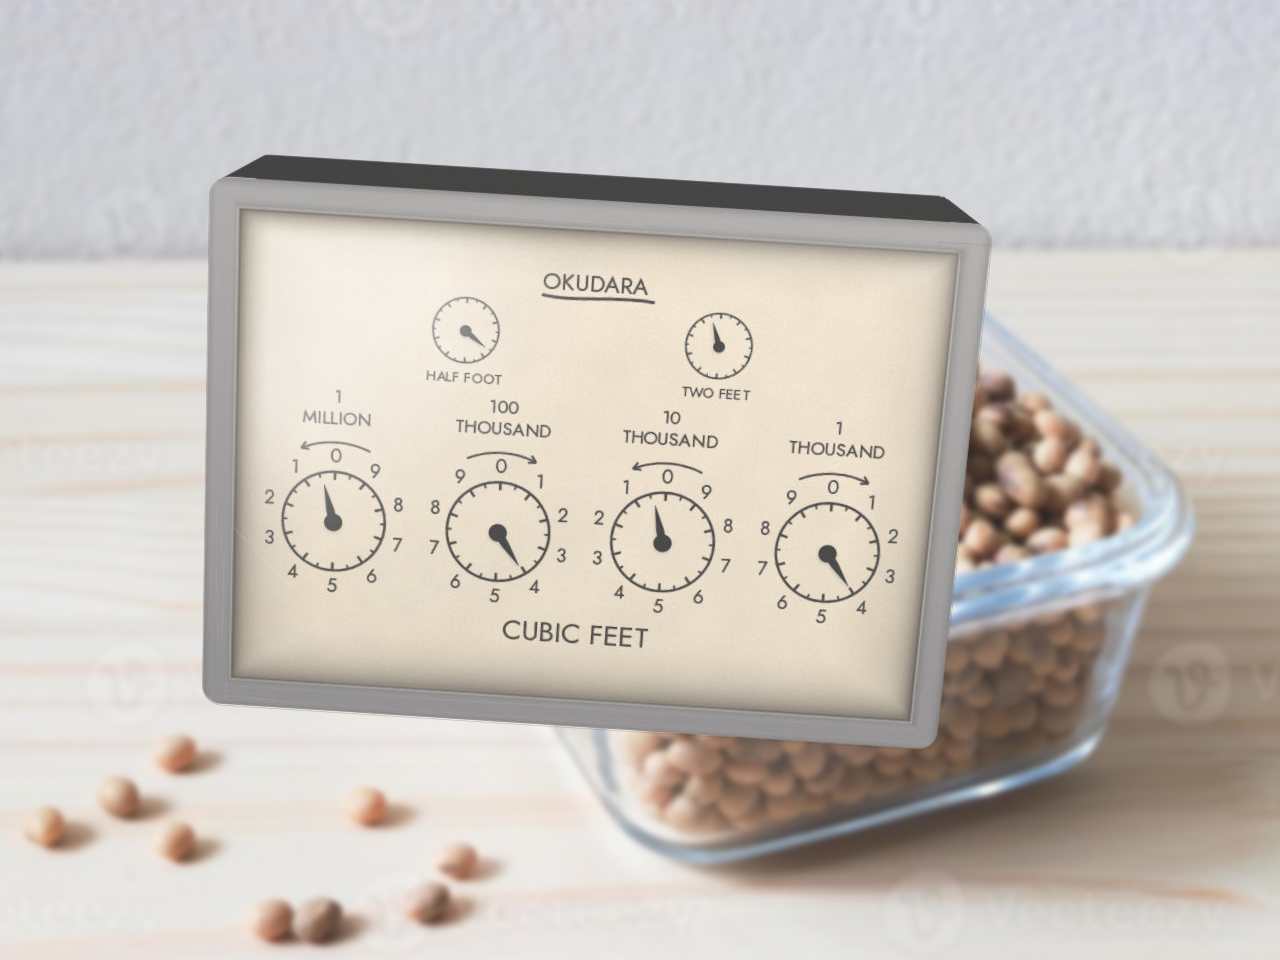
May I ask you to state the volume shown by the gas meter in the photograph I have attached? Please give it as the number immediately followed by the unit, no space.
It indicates 40400ft³
